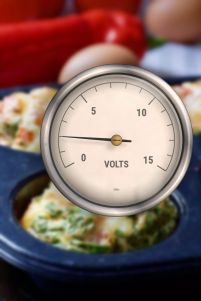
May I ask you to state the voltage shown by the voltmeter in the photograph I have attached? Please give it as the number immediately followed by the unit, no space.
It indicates 2V
